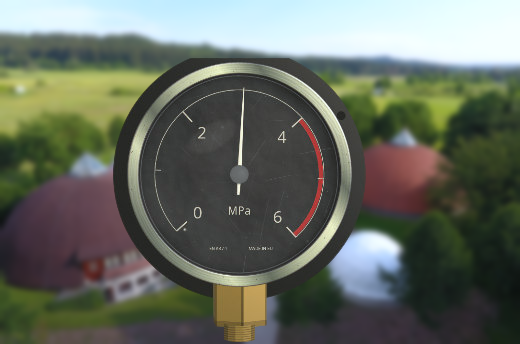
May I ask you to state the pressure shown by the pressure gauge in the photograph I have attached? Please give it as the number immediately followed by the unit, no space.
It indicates 3MPa
